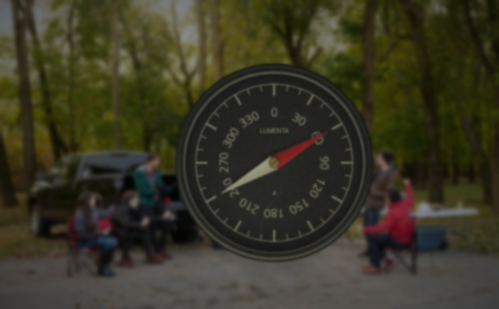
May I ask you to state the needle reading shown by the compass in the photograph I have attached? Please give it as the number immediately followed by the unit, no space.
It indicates 60°
